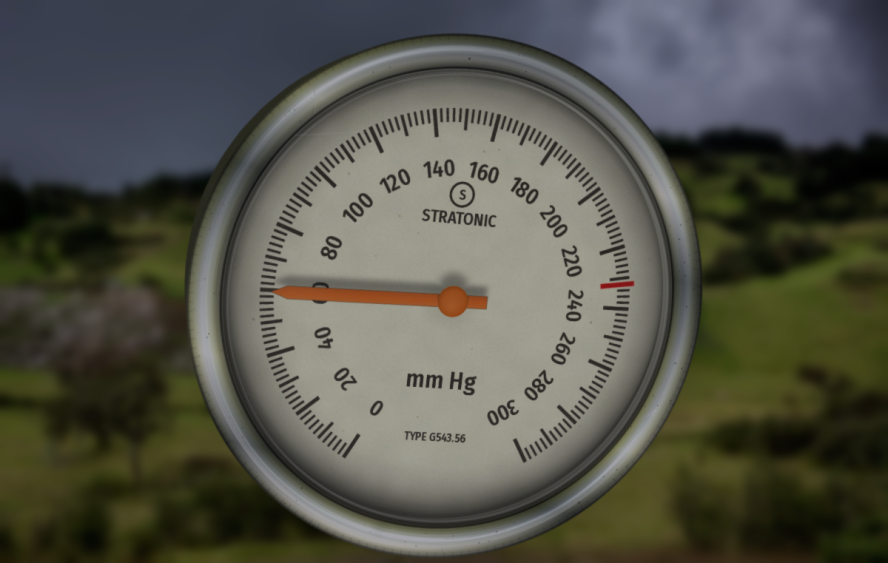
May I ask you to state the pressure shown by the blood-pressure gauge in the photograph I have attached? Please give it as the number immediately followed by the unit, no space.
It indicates 60mmHg
